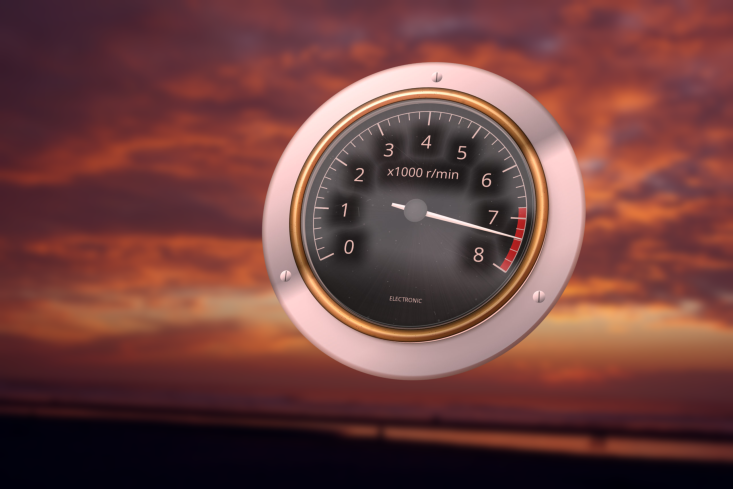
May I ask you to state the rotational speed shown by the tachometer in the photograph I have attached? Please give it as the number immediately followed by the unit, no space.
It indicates 7400rpm
